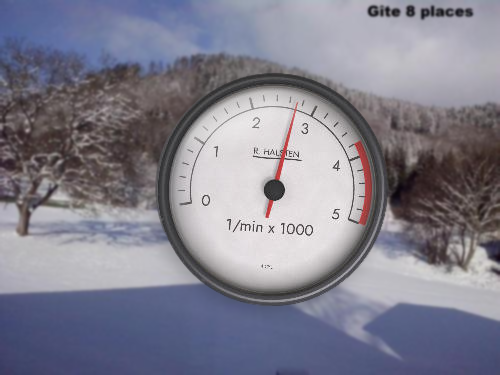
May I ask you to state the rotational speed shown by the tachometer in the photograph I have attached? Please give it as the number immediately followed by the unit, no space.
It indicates 2700rpm
